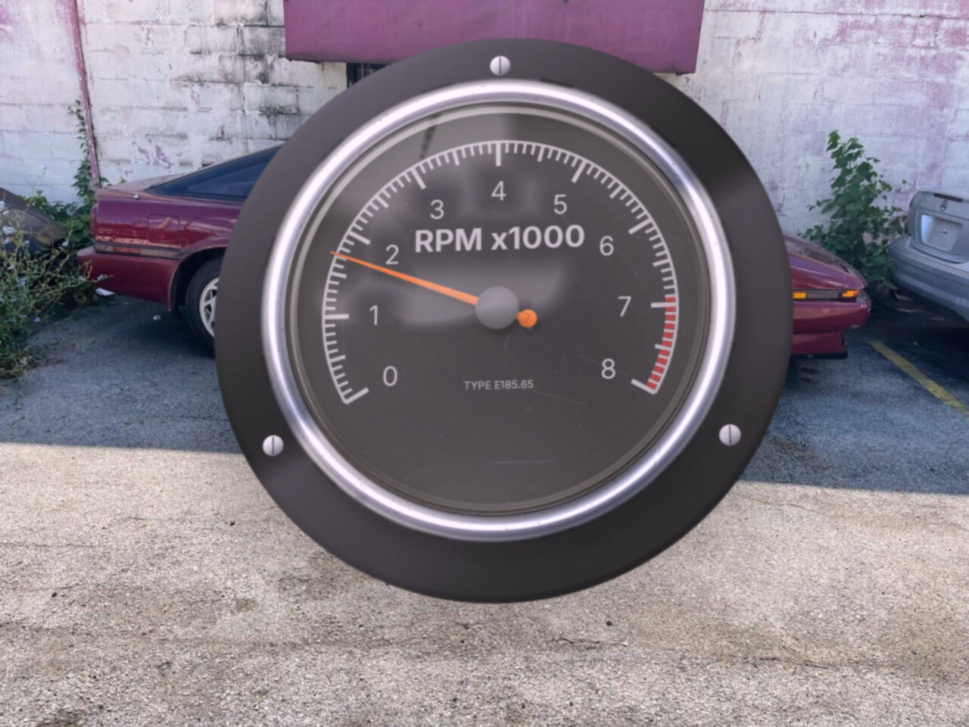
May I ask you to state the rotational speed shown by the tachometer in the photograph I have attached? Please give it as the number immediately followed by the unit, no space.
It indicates 1700rpm
